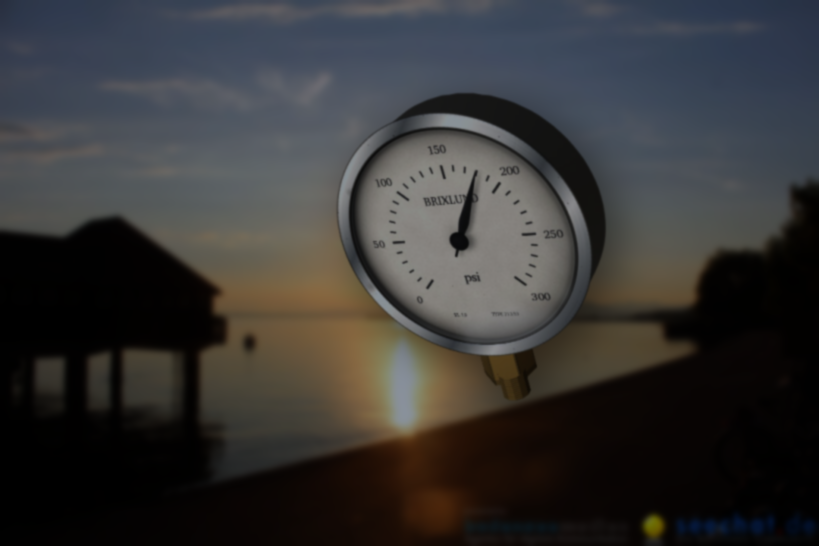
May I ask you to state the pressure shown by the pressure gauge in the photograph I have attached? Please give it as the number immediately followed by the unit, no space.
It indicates 180psi
